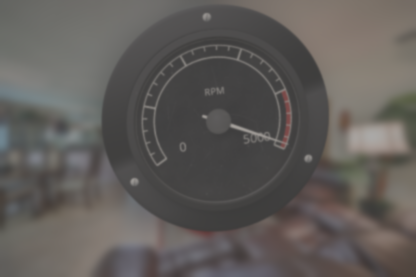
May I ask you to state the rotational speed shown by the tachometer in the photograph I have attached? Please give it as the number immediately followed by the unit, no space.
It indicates 4900rpm
